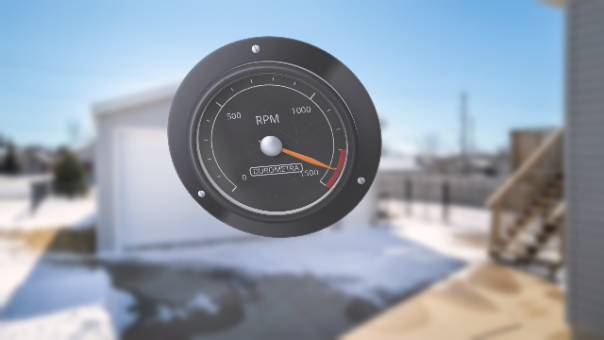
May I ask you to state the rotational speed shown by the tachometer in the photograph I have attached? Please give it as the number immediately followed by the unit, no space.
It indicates 1400rpm
